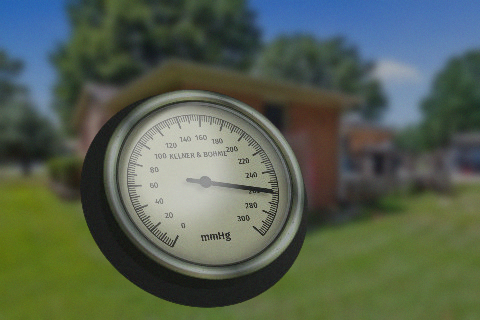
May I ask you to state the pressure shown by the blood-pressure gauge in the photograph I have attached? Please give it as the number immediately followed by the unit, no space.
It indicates 260mmHg
